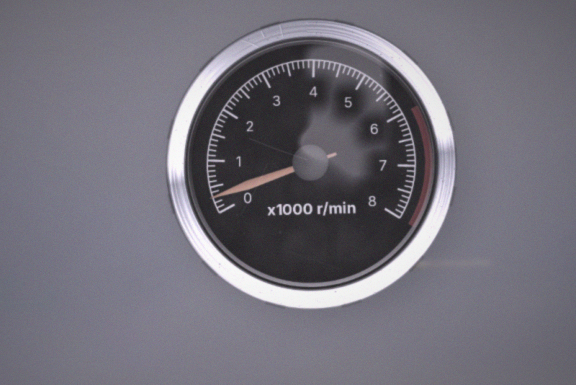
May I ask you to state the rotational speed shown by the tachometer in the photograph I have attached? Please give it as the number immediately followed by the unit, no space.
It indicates 300rpm
